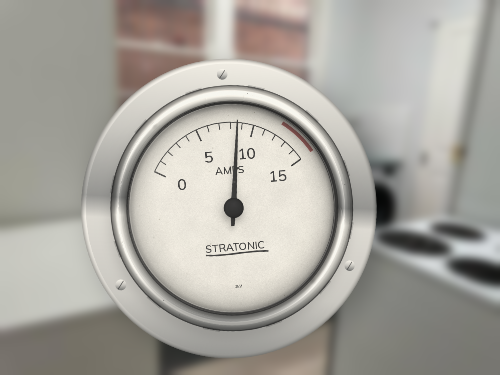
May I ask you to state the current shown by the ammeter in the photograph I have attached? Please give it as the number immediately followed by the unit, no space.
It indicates 8.5A
